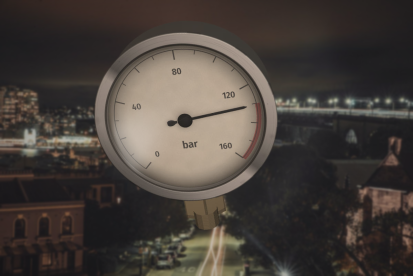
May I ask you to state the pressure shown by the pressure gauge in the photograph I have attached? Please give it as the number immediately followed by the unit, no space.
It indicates 130bar
